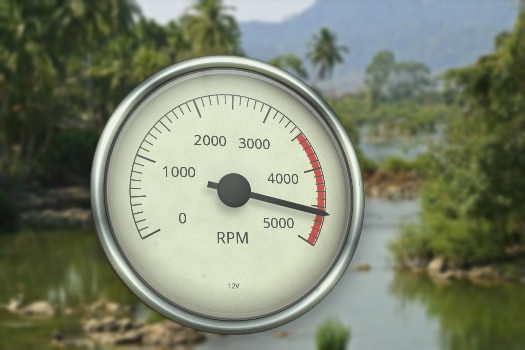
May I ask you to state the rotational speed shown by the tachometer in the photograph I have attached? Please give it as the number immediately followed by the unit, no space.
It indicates 4600rpm
